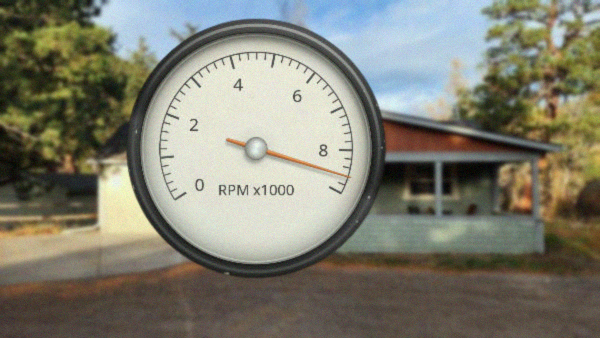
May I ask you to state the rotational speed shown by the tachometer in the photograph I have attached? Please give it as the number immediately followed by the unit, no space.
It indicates 8600rpm
